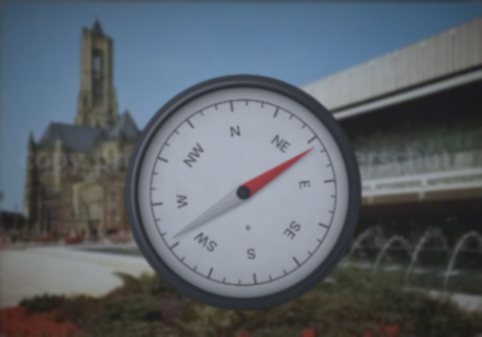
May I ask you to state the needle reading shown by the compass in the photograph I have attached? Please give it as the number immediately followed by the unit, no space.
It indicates 65°
